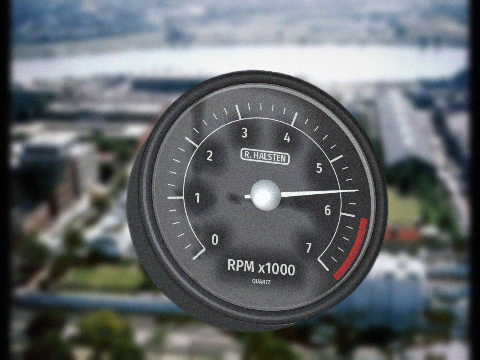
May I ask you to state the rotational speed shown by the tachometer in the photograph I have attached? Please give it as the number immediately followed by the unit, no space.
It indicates 5600rpm
